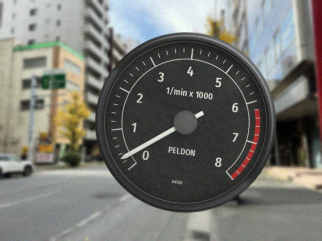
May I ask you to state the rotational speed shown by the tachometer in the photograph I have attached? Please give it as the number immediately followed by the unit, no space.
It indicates 300rpm
